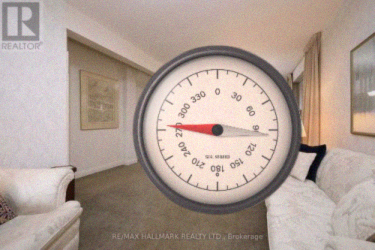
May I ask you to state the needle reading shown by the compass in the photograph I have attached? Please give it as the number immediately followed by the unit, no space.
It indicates 275°
